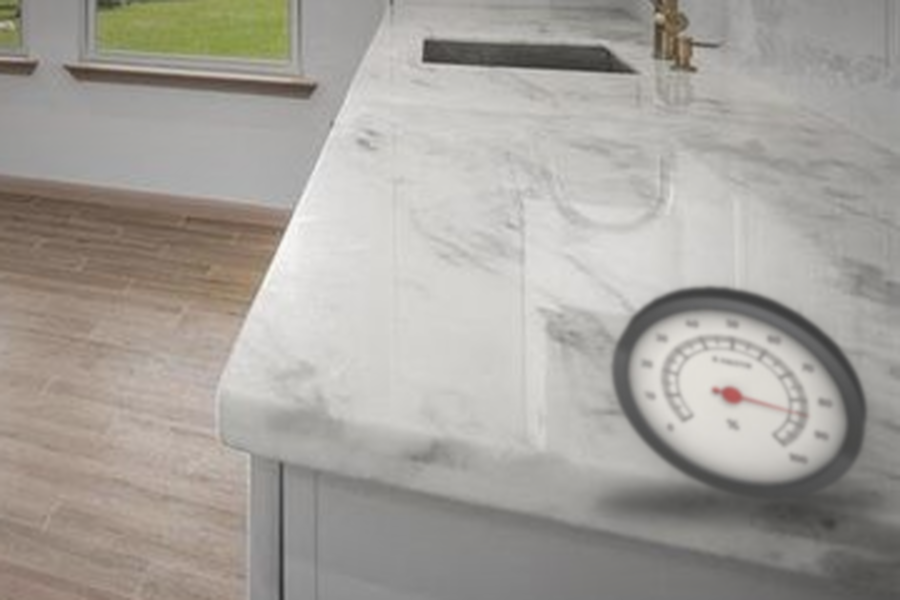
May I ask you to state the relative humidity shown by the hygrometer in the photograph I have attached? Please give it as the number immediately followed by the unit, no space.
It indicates 85%
